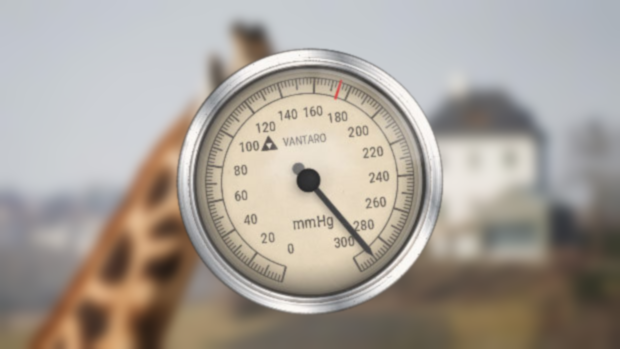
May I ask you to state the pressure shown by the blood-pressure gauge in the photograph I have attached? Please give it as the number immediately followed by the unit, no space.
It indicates 290mmHg
